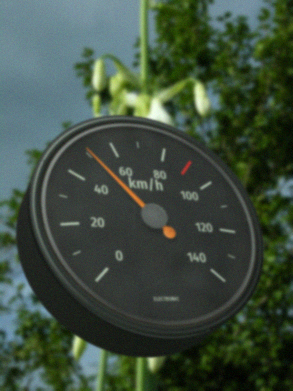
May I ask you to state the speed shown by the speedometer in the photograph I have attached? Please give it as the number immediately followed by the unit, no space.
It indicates 50km/h
